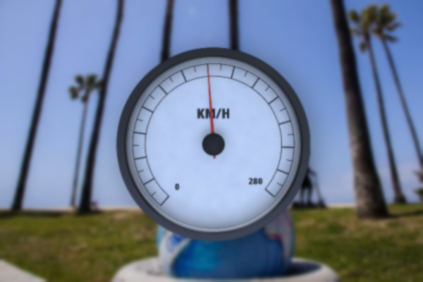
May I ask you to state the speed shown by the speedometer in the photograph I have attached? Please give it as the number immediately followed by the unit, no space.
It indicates 140km/h
